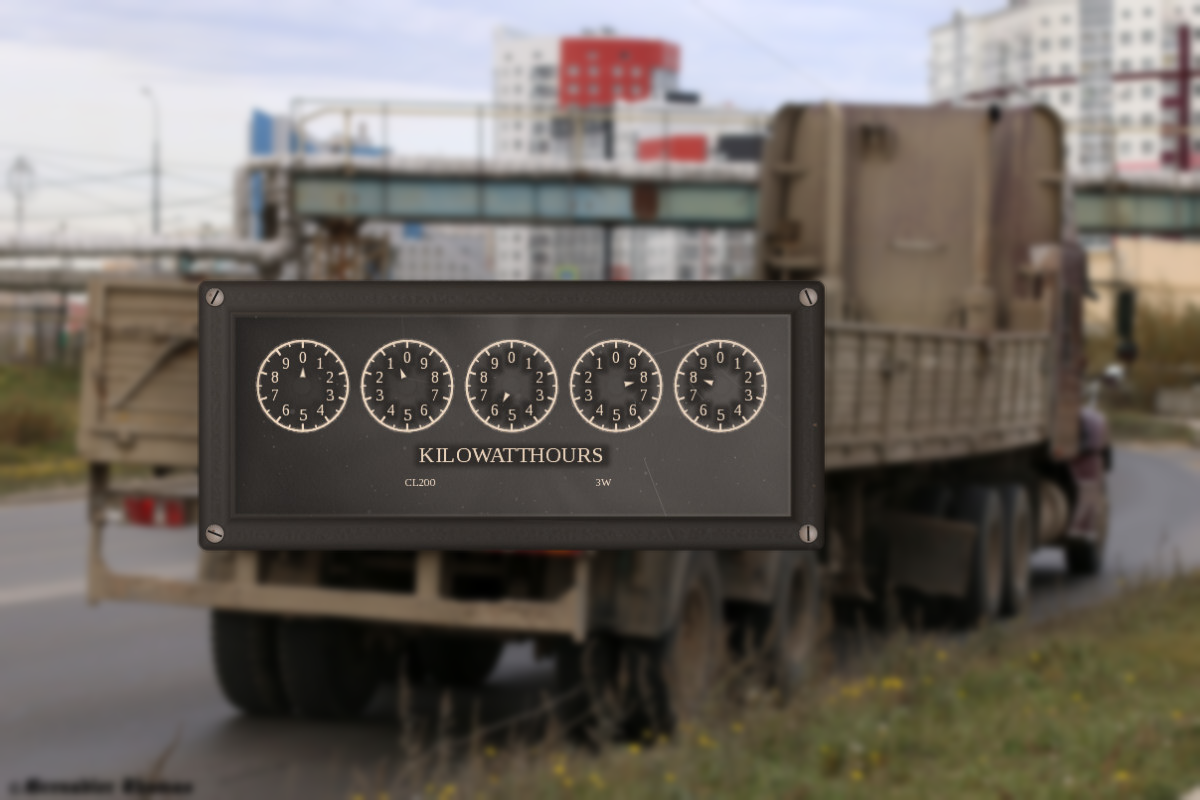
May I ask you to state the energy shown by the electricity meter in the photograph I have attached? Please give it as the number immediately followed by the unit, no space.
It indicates 578kWh
